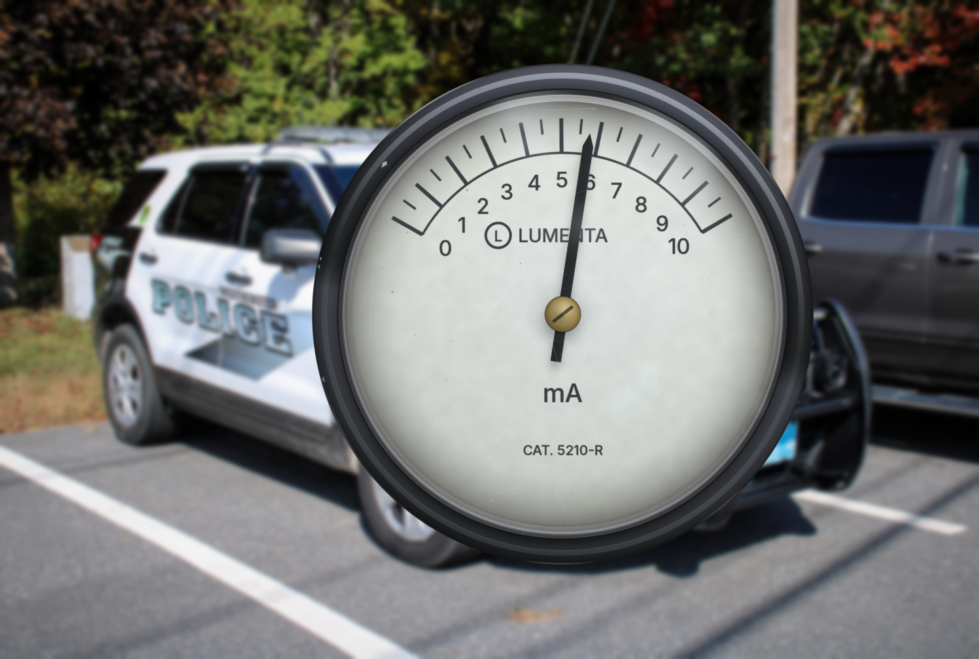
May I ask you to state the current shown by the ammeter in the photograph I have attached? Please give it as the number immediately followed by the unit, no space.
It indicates 5.75mA
